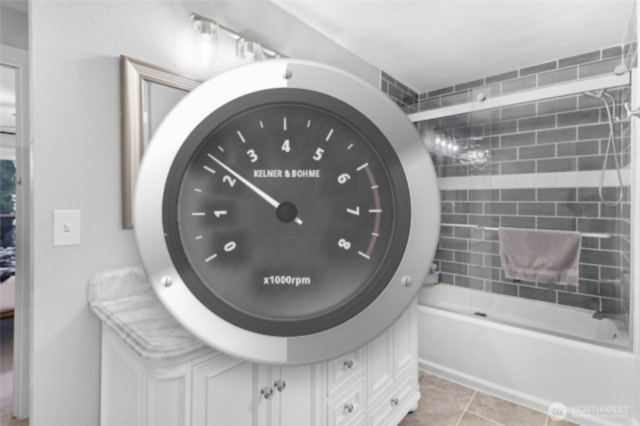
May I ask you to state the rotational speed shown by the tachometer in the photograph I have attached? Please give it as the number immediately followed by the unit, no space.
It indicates 2250rpm
